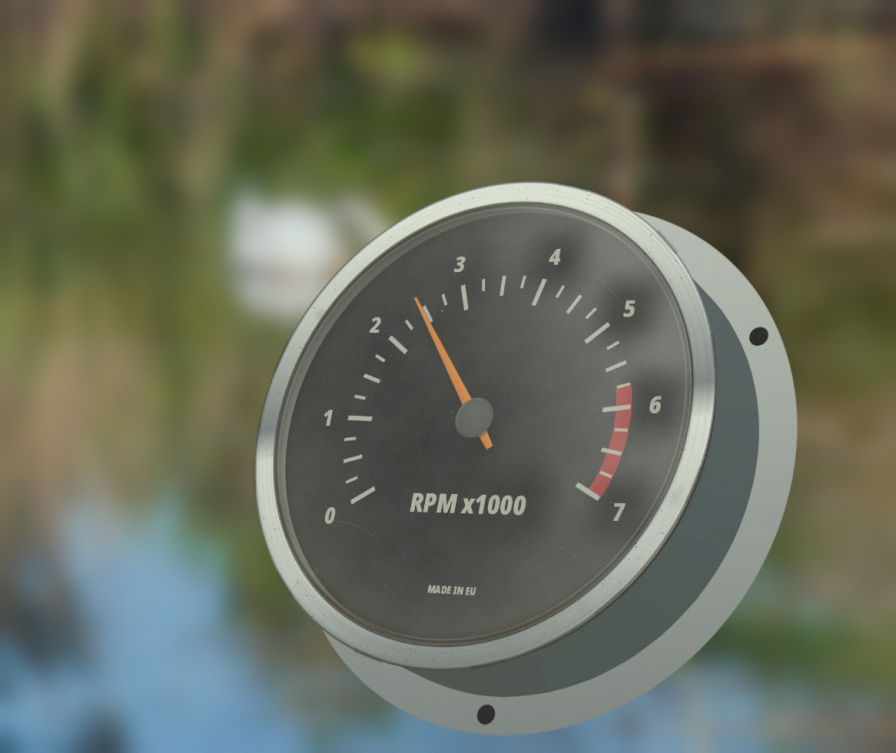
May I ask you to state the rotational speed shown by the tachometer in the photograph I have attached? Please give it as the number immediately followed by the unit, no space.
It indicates 2500rpm
